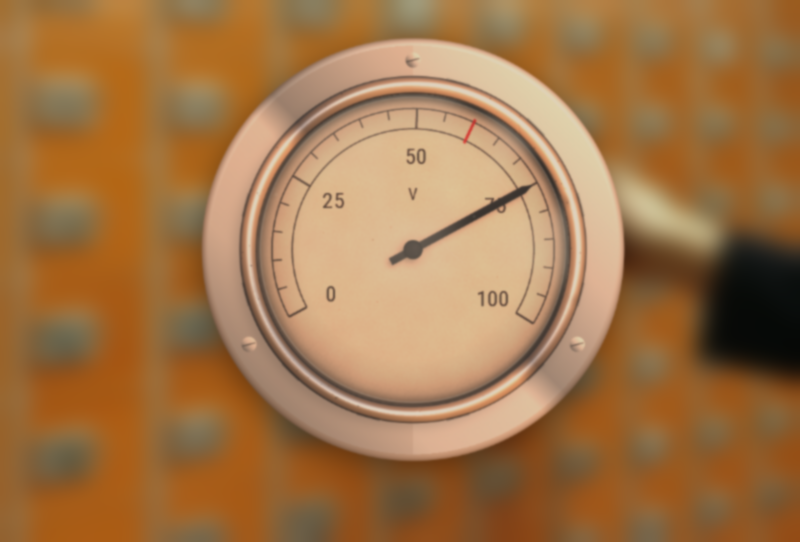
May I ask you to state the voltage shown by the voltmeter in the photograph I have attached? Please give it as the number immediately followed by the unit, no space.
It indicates 75V
